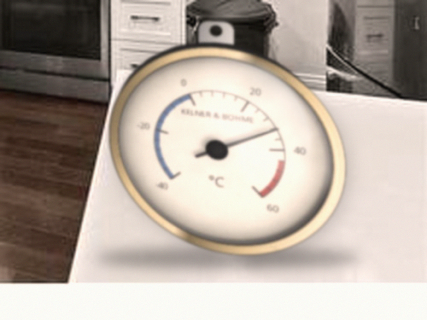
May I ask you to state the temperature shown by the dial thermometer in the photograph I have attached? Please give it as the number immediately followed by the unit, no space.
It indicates 32°C
